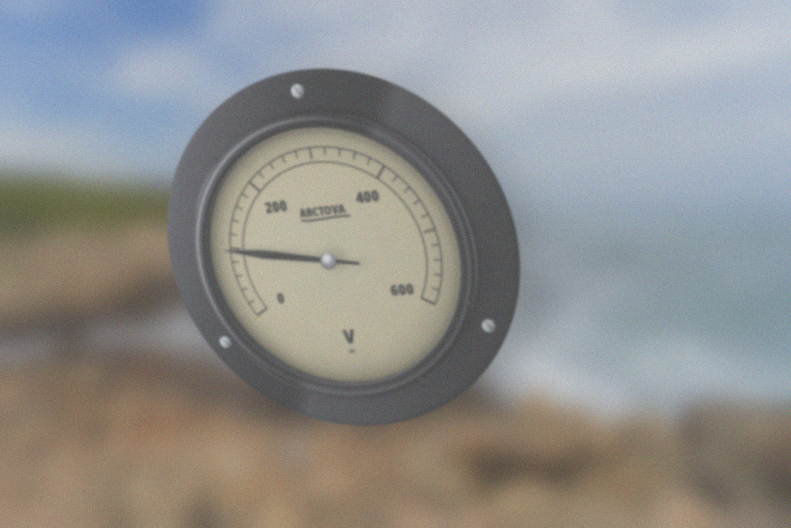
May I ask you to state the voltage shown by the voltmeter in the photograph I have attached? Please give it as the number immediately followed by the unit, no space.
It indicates 100V
